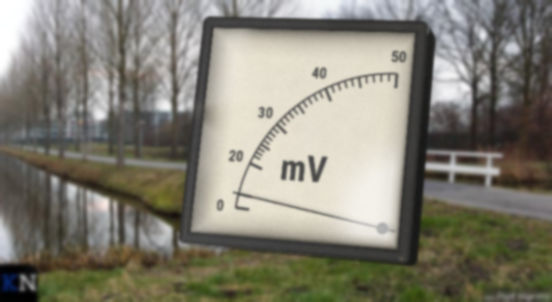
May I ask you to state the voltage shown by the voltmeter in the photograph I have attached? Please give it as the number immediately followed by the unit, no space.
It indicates 10mV
